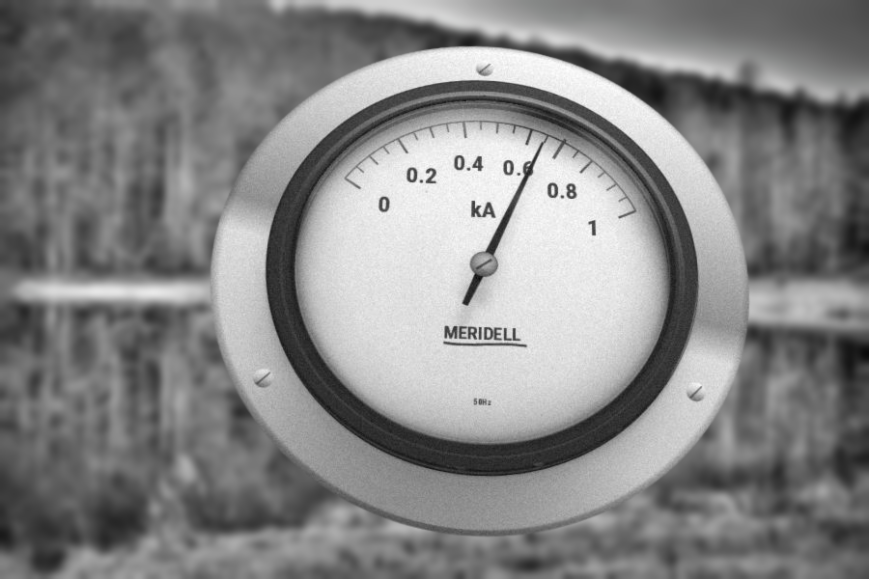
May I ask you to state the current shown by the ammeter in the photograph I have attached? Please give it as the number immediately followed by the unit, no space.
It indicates 0.65kA
